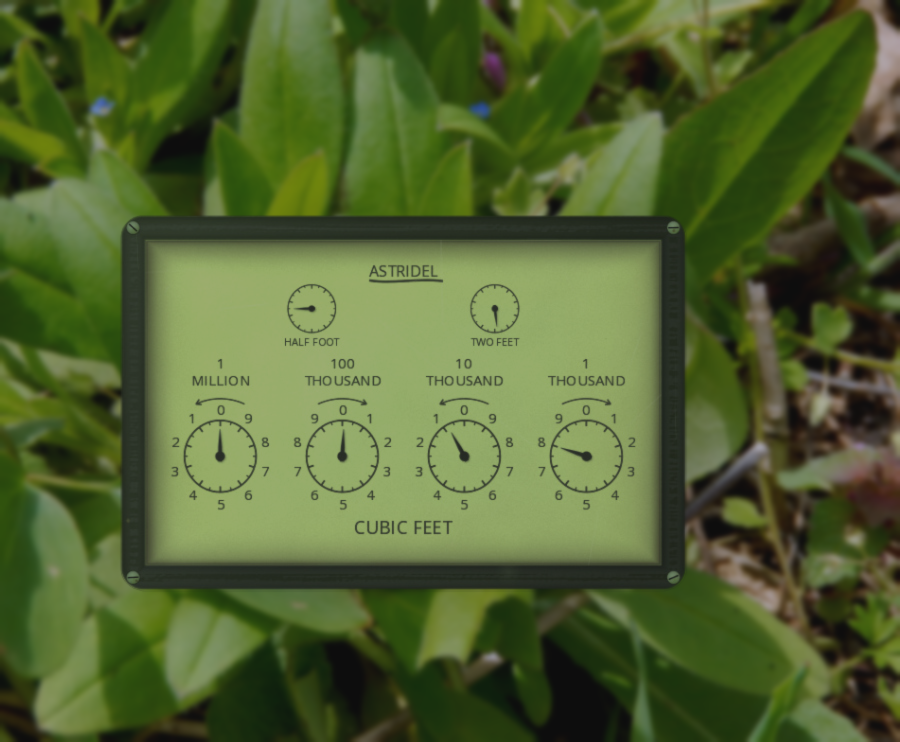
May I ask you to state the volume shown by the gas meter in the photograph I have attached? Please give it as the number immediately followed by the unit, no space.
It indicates 800ft³
